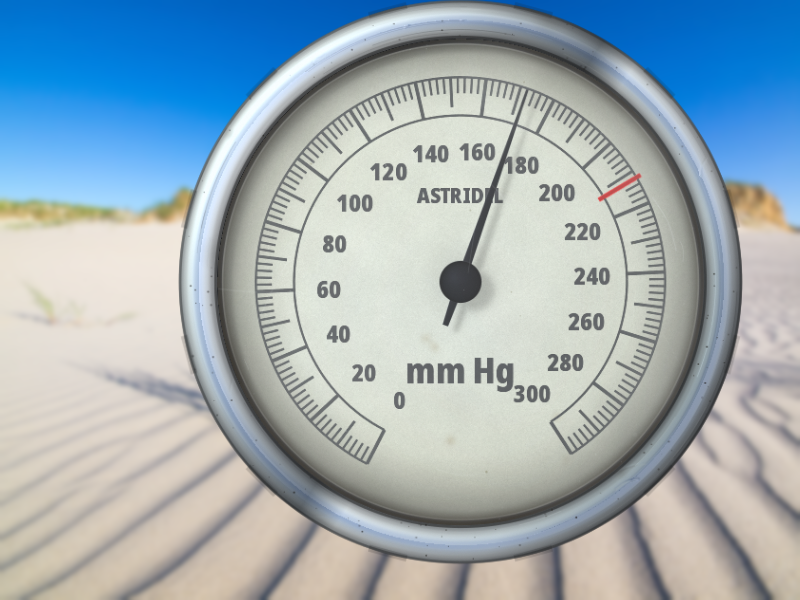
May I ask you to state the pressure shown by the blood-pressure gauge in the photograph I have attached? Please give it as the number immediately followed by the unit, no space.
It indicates 172mmHg
